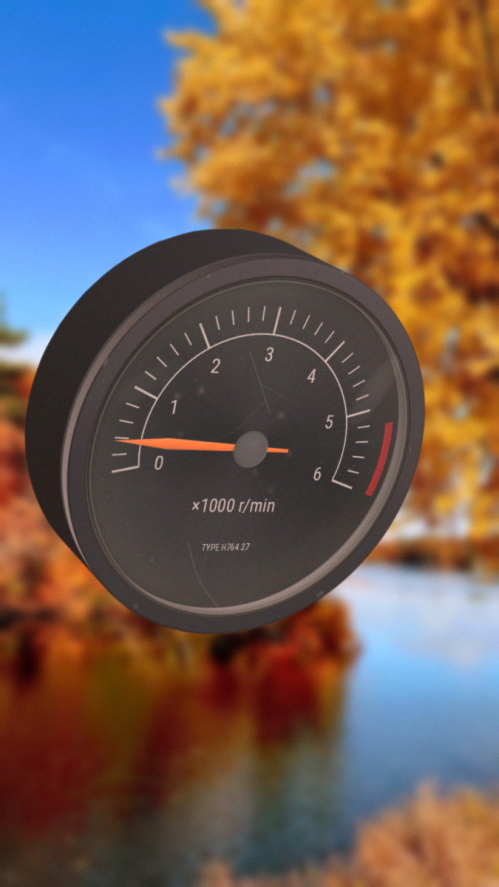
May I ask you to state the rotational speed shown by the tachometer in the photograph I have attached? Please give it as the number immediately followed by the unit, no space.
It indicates 400rpm
